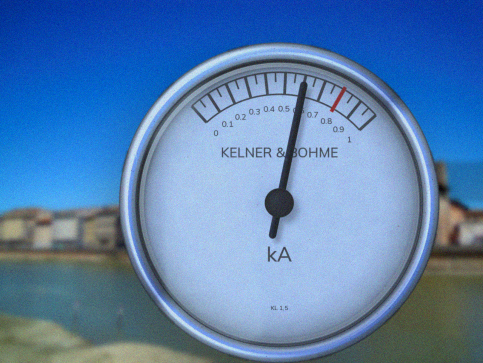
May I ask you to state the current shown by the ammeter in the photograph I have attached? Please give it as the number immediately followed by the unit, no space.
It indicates 0.6kA
